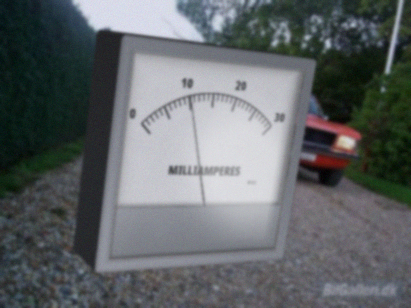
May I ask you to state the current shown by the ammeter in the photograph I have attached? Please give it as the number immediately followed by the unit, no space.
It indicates 10mA
